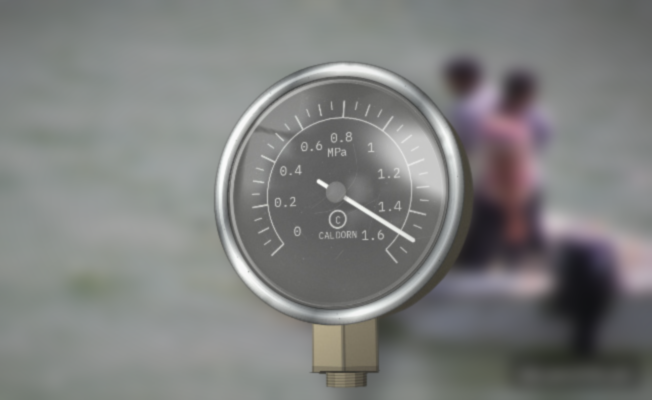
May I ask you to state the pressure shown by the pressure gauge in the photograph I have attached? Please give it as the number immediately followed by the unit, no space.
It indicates 1.5MPa
